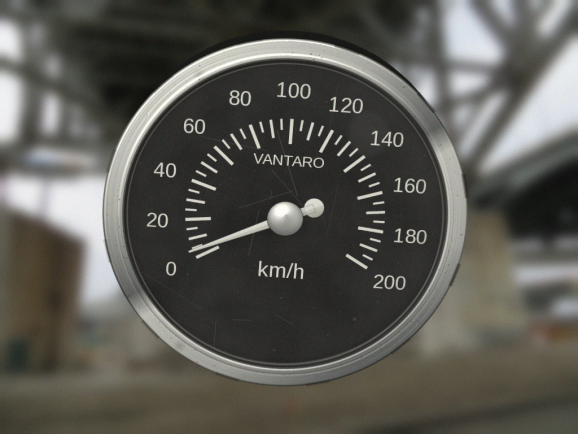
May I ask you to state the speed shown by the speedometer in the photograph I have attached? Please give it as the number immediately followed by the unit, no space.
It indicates 5km/h
